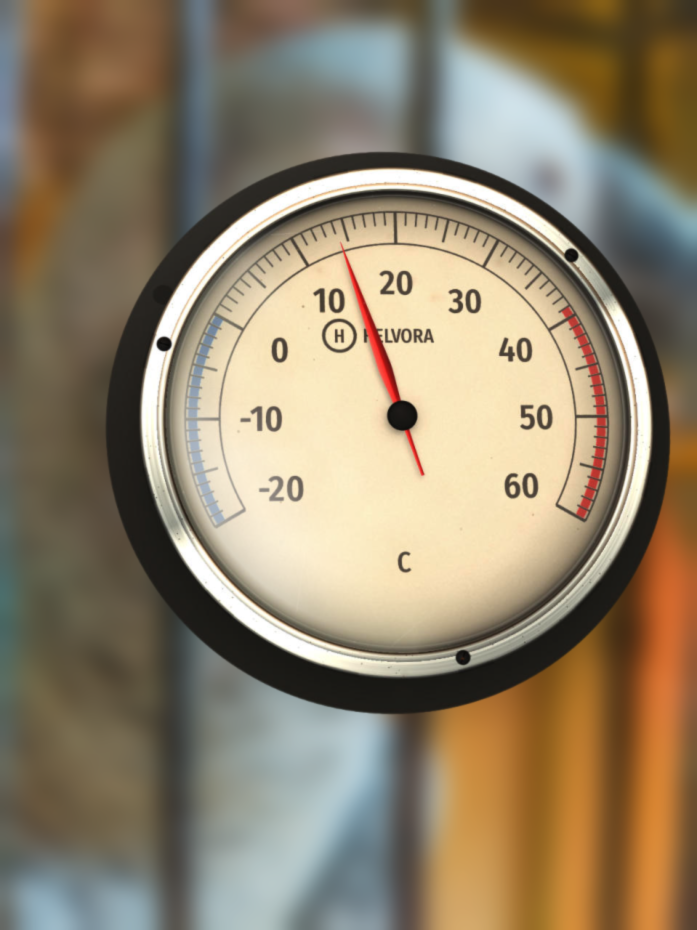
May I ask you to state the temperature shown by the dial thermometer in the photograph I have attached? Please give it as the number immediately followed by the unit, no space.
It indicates 14°C
